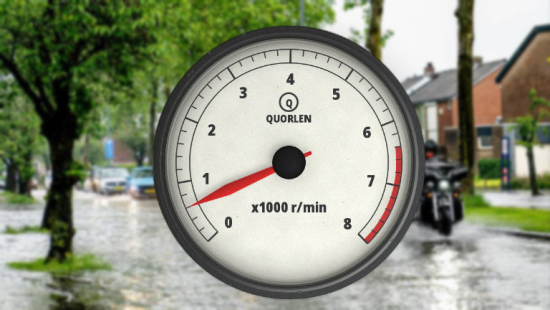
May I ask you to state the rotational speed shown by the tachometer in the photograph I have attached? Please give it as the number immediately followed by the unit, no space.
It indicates 600rpm
